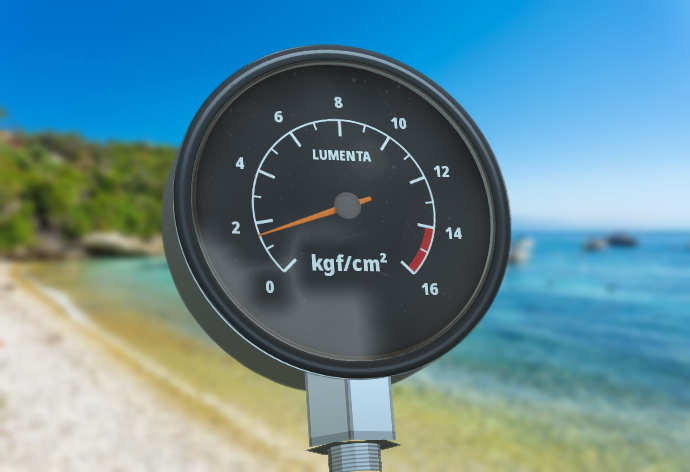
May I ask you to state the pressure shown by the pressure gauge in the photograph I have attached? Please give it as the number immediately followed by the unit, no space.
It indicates 1.5kg/cm²
